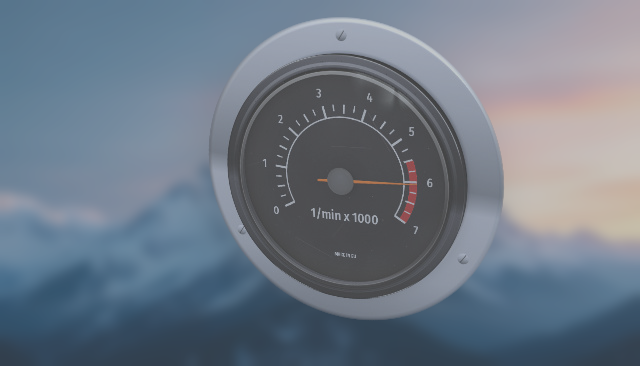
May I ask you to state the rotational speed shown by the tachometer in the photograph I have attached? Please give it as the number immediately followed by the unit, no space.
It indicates 6000rpm
